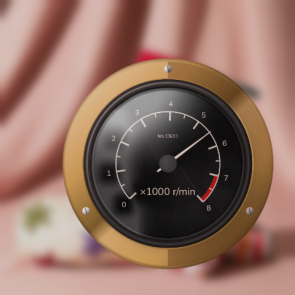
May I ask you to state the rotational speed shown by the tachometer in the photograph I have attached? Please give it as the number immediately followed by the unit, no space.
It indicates 5500rpm
